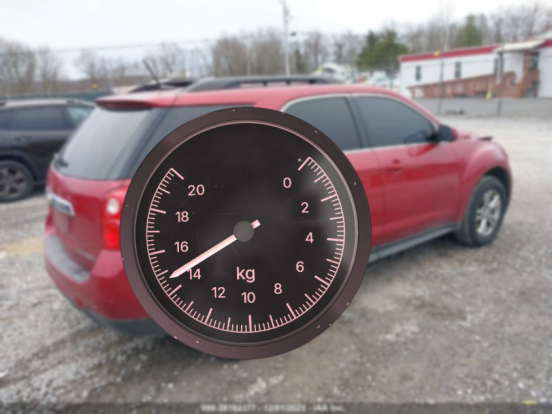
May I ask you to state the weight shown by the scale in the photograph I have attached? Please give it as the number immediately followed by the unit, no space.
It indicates 14.6kg
